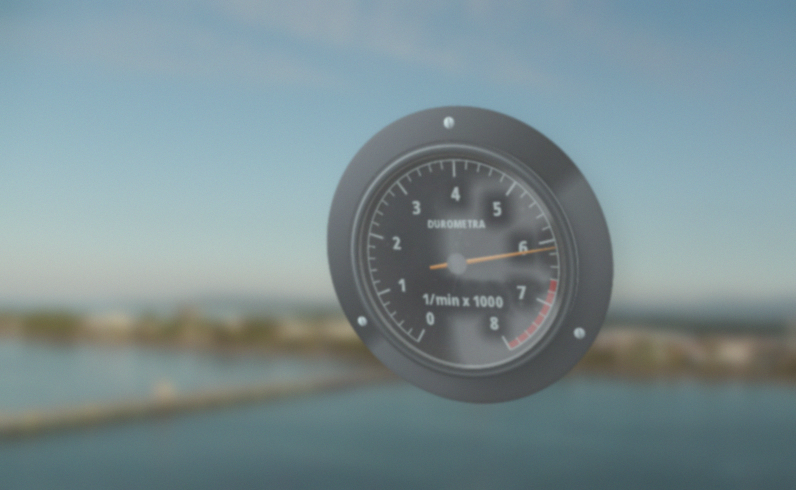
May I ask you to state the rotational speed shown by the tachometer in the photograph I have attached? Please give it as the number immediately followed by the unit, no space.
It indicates 6100rpm
